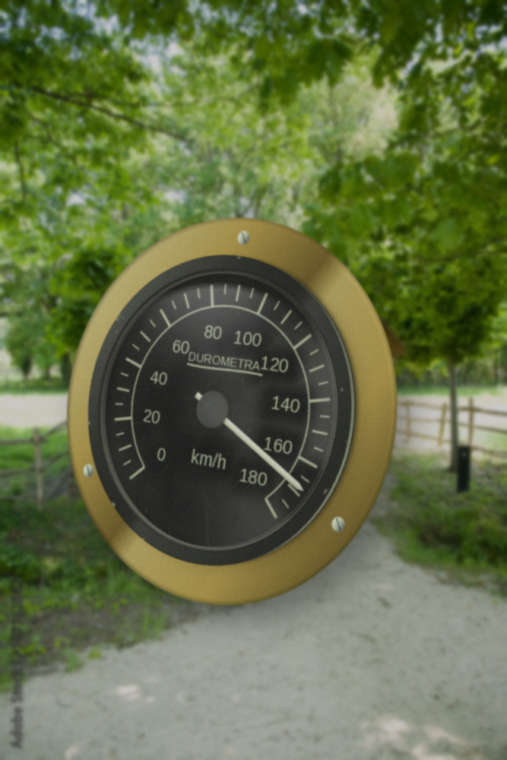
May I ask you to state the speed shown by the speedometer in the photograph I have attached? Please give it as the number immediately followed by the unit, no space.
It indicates 167.5km/h
